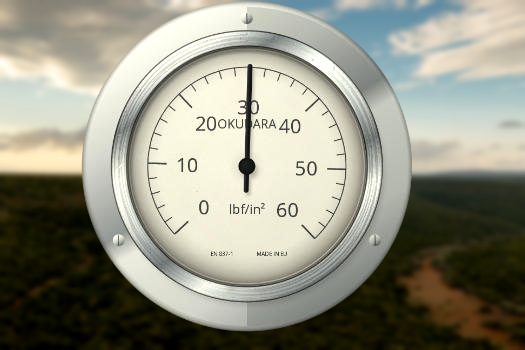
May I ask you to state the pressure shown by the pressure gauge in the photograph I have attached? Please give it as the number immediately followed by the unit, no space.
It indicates 30psi
